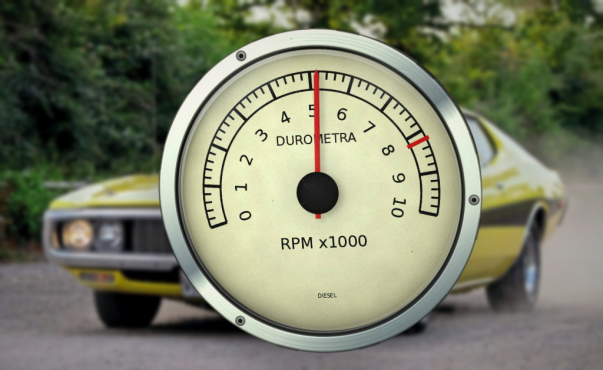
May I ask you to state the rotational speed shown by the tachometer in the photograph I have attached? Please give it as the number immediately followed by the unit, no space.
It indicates 5200rpm
